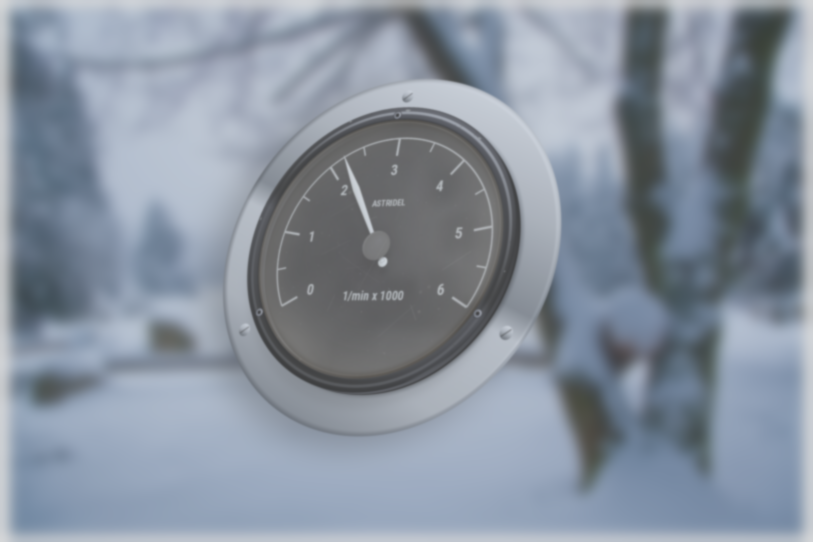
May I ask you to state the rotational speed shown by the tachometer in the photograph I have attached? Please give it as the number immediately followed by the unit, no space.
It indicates 2250rpm
